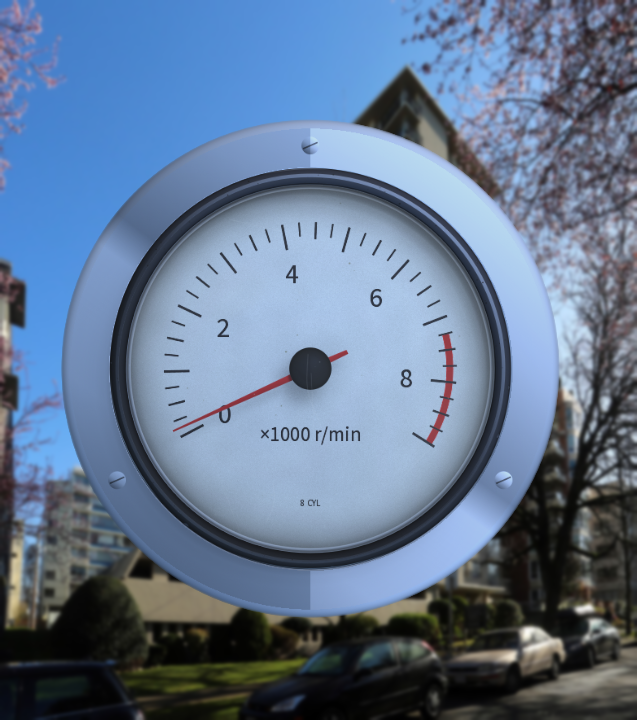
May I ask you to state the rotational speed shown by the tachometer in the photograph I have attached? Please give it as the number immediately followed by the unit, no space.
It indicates 125rpm
